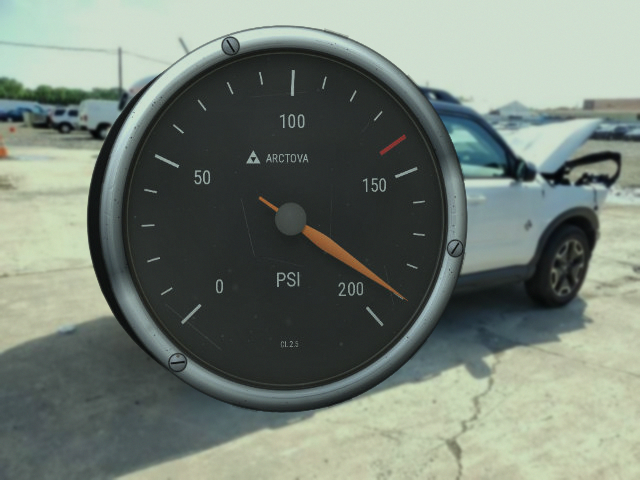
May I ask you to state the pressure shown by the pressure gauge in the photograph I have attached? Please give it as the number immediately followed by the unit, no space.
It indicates 190psi
